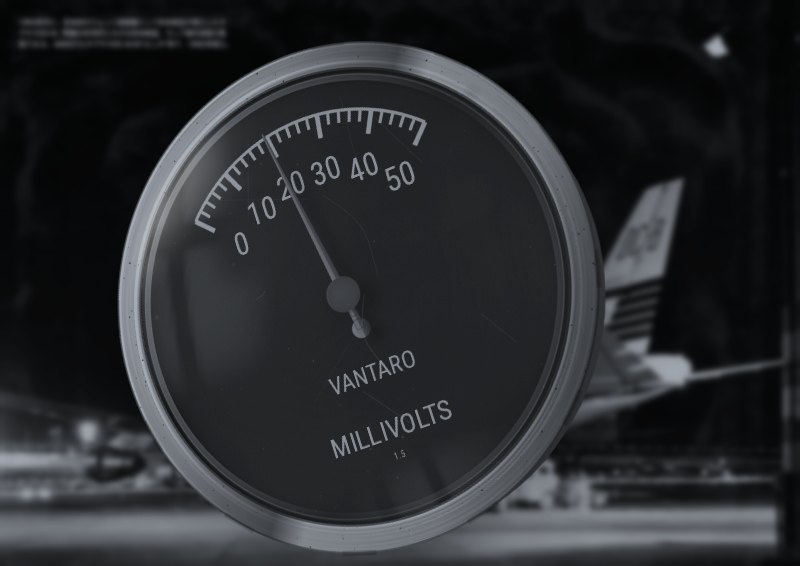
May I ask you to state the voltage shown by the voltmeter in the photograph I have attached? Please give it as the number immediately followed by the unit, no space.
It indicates 20mV
